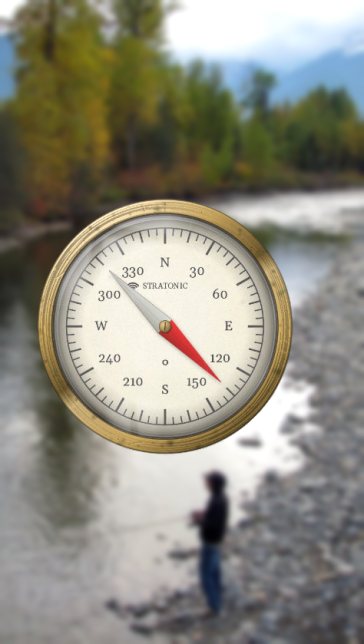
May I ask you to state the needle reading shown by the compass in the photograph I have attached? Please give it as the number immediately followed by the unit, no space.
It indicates 135°
